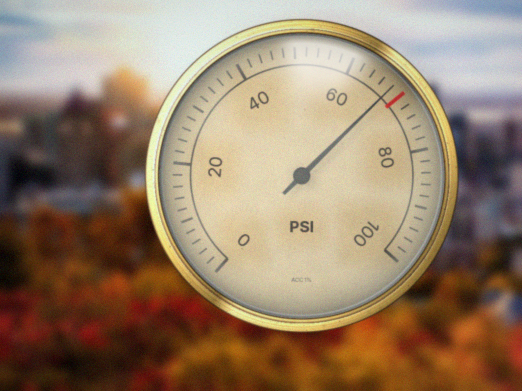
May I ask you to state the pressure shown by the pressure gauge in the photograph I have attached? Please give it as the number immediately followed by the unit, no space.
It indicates 68psi
